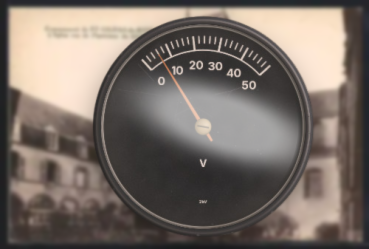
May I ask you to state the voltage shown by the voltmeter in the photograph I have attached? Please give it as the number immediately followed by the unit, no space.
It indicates 6V
